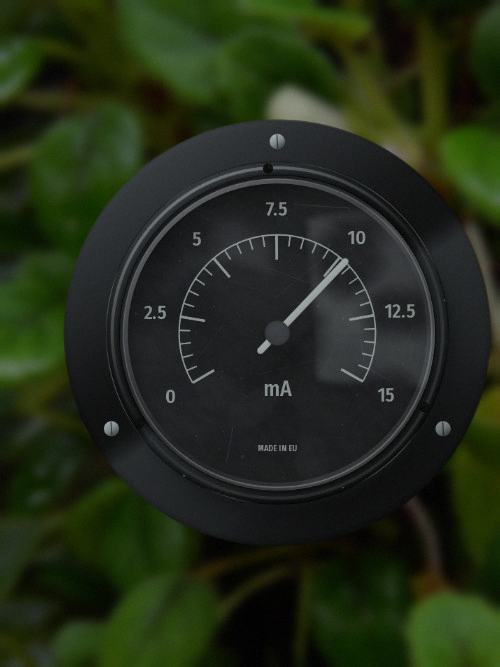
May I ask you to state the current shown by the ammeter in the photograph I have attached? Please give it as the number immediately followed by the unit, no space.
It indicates 10.25mA
